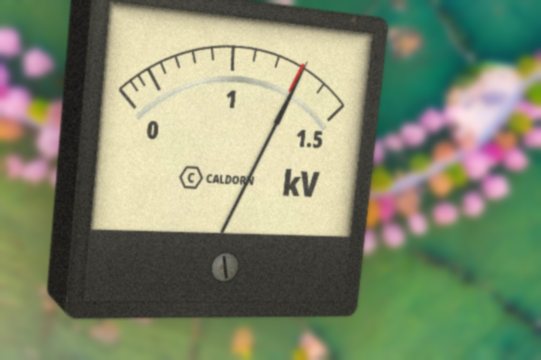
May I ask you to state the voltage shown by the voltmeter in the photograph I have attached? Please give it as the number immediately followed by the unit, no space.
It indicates 1.3kV
